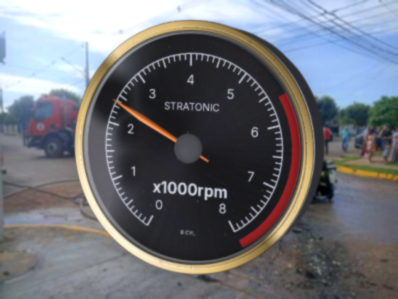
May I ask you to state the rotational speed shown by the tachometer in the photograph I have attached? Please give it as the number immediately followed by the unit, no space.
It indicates 2400rpm
